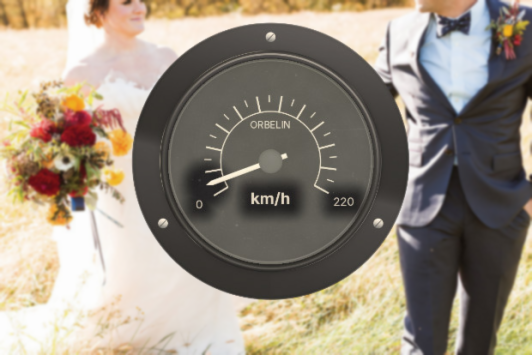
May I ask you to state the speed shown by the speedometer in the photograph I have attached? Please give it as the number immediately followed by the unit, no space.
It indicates 10km/h
